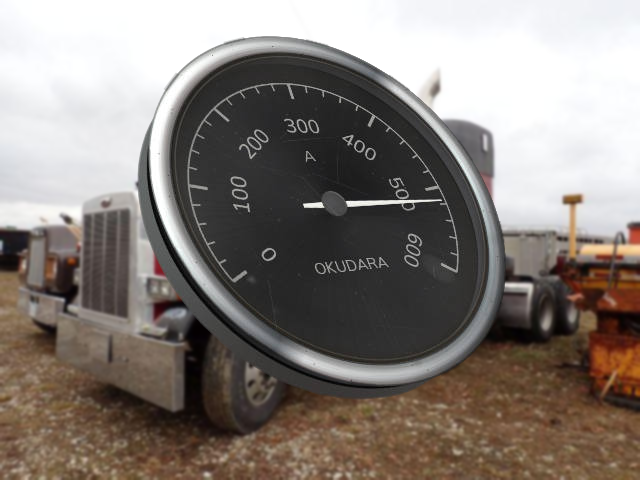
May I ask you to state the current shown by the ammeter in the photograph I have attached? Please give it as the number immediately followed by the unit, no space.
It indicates 520A
